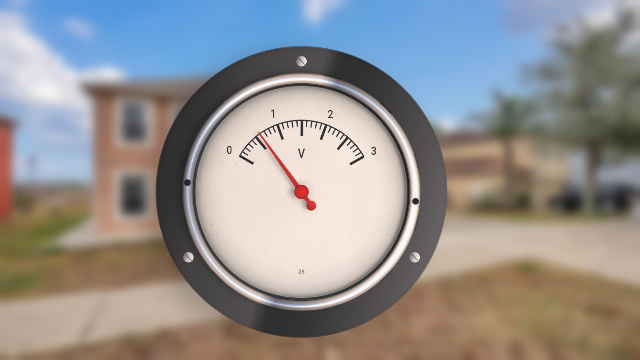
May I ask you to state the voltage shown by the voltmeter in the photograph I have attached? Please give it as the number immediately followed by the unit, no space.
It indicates 0.6V
